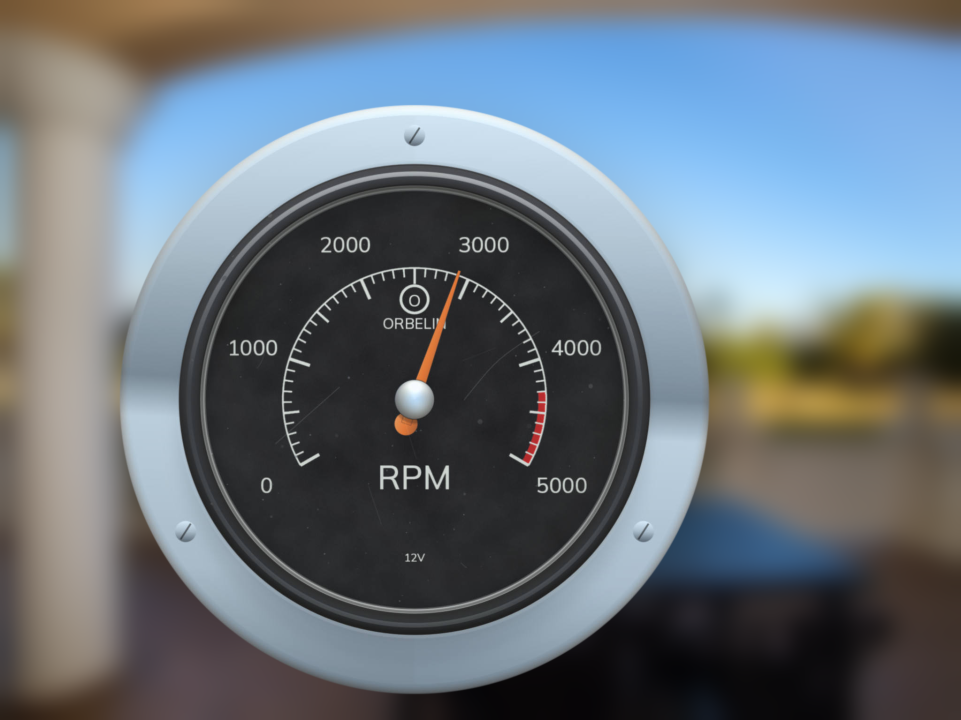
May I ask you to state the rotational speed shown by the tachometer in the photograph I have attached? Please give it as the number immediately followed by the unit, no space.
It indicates 2900rpm
